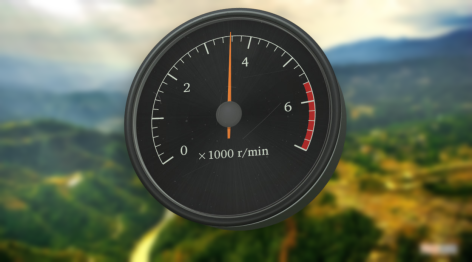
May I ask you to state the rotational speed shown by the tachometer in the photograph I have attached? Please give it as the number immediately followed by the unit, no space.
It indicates 3600rpm
